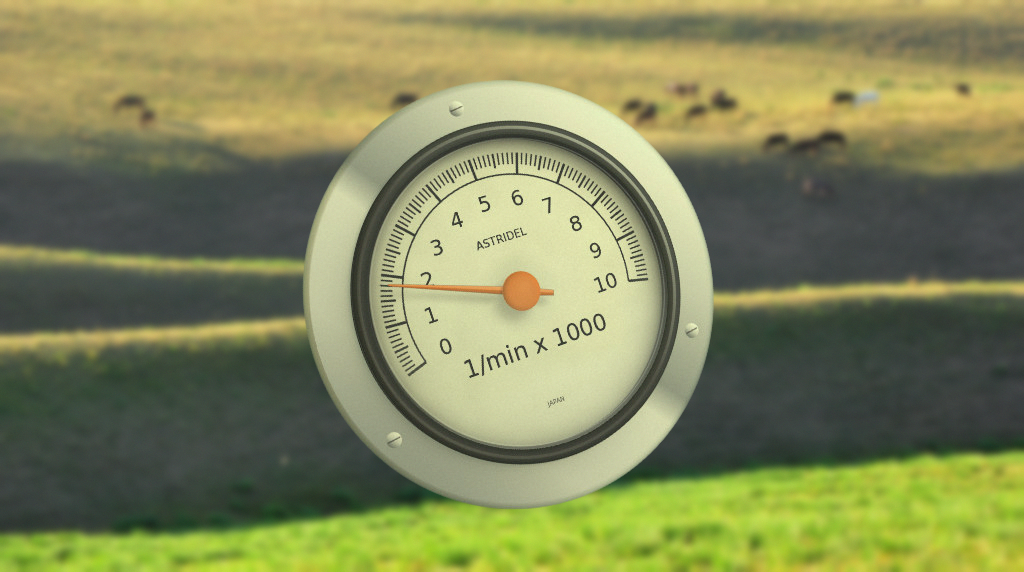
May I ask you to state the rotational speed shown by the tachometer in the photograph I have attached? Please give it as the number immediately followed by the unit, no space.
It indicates 1800rpm
